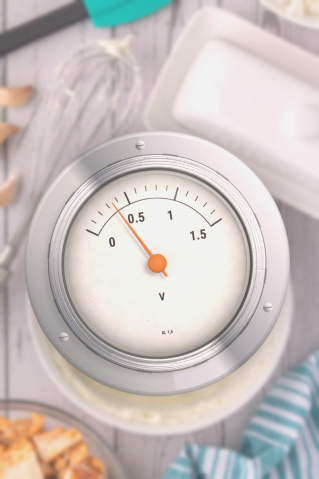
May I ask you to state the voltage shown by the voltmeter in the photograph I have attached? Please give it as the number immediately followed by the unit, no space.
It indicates 0.35V
